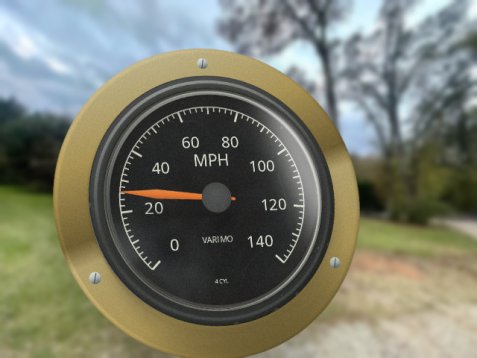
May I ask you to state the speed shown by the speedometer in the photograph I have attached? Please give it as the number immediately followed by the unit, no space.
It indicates 26mph
